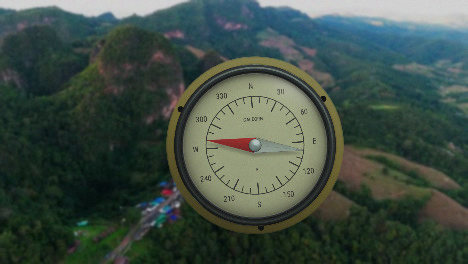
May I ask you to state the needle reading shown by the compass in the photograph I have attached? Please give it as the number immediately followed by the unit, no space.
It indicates 280°
